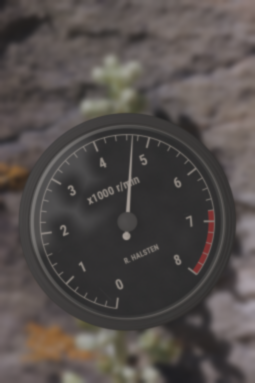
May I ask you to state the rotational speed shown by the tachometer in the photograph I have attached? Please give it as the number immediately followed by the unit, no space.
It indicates 4700rpm
